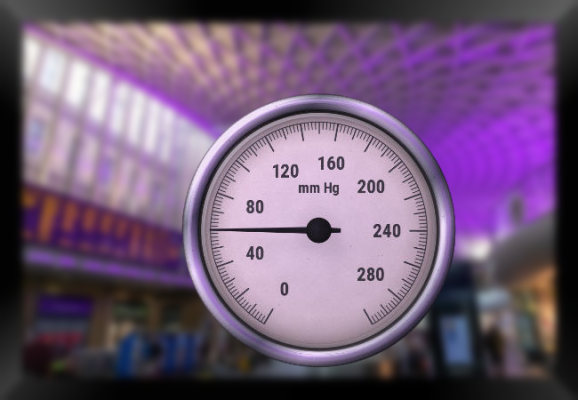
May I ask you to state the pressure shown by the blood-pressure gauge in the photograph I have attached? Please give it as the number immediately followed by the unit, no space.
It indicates 60mmHg
